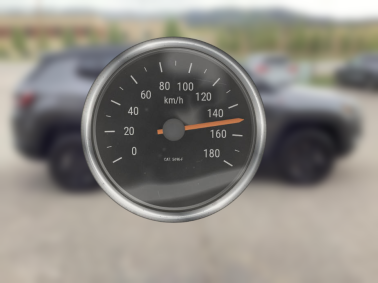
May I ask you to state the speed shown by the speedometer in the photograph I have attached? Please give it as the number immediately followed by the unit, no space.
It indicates 150km/h
